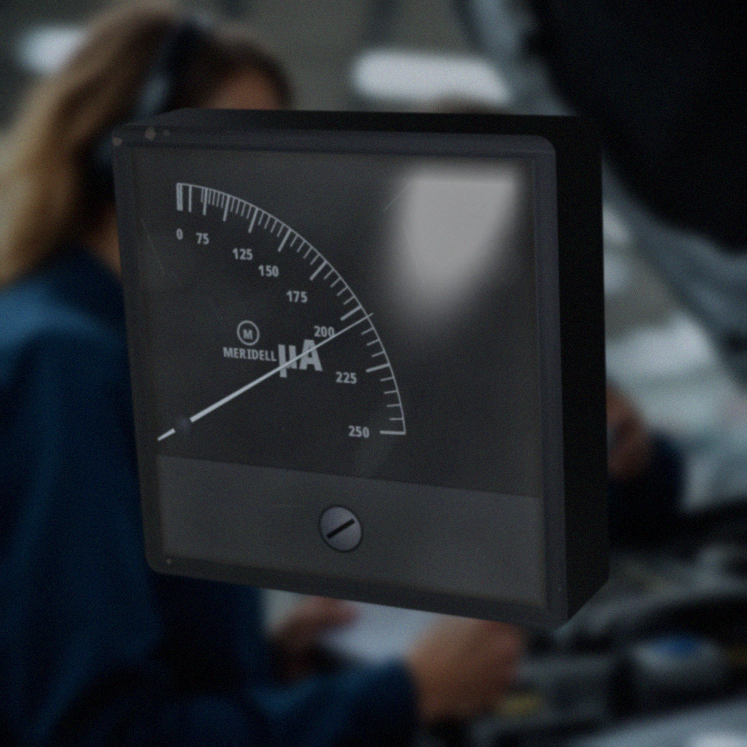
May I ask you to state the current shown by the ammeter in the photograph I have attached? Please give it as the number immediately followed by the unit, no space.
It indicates 205µA
